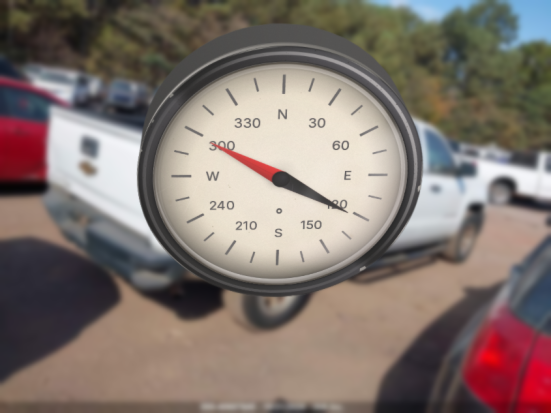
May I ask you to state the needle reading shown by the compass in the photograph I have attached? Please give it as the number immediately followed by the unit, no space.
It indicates 300°
